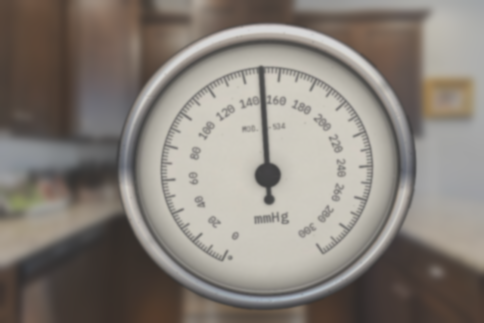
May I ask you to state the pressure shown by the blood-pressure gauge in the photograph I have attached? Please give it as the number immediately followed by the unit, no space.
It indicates 150mmHg
